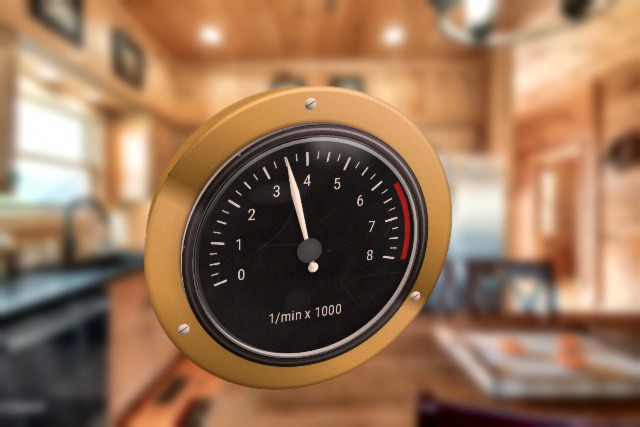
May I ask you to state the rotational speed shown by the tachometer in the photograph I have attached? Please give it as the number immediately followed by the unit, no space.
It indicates 3500rpm
